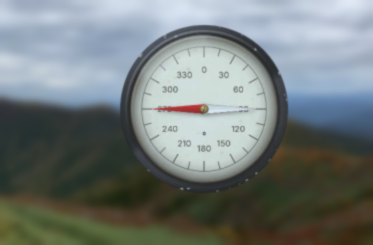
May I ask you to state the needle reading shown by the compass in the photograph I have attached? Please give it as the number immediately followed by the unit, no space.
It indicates 270°
